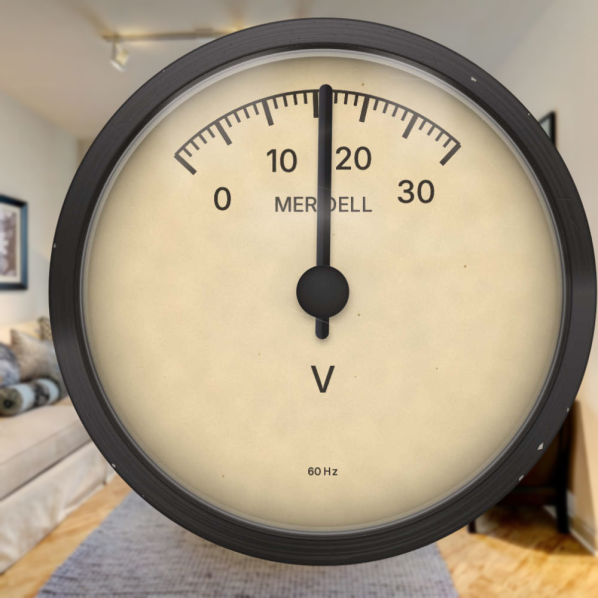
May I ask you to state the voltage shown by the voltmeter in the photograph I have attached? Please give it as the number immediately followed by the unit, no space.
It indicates 16V
